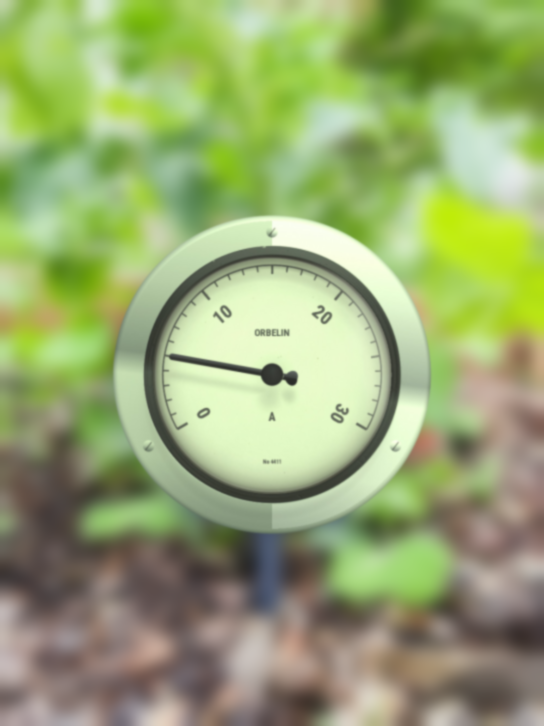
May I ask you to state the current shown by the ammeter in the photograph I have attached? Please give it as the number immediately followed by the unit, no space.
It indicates 5A
